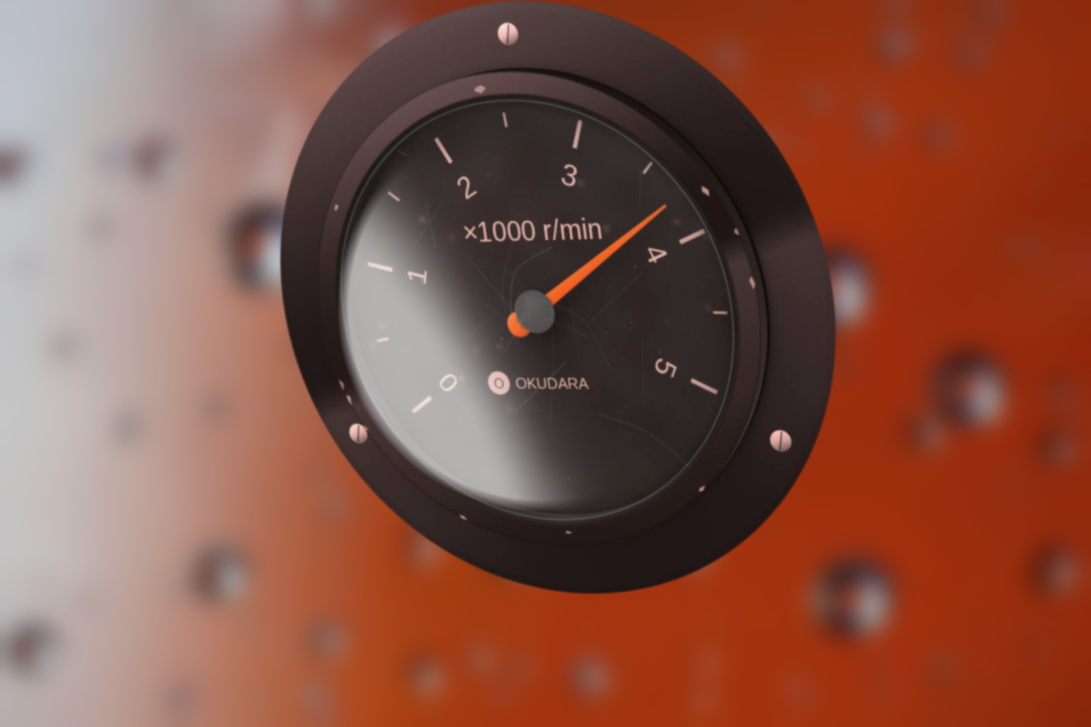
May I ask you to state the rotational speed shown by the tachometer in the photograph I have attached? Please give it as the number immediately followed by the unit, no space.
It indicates 3750rpm
